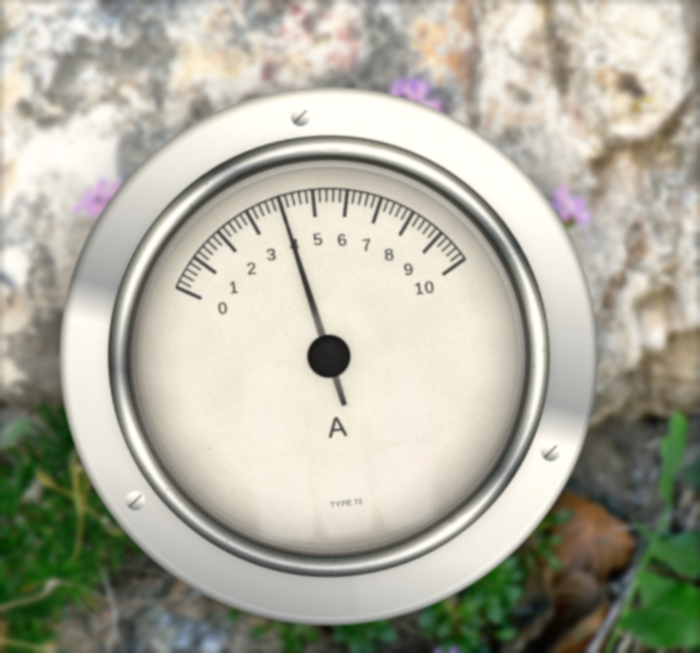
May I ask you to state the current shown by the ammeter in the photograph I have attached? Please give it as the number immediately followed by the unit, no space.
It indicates 4A
